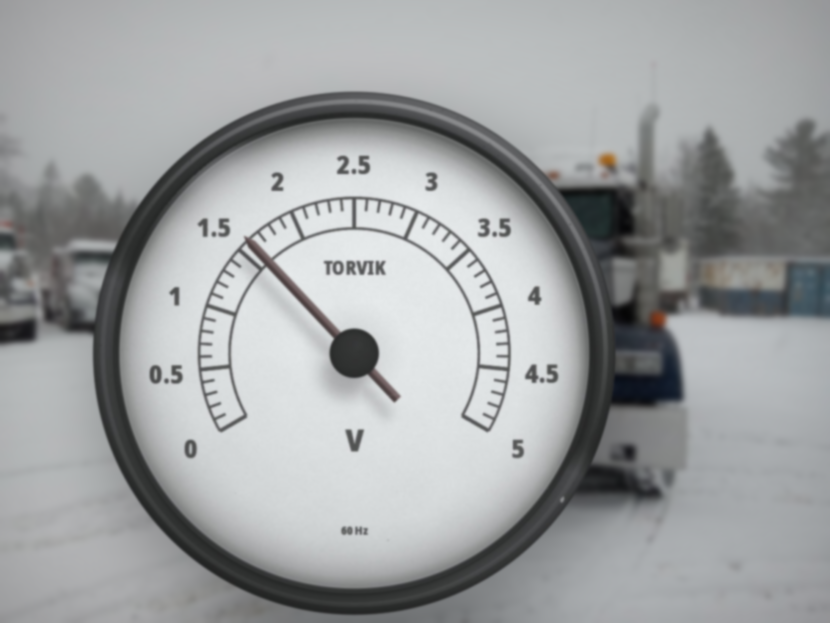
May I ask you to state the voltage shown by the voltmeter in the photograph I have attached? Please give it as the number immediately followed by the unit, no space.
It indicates 1.6V
